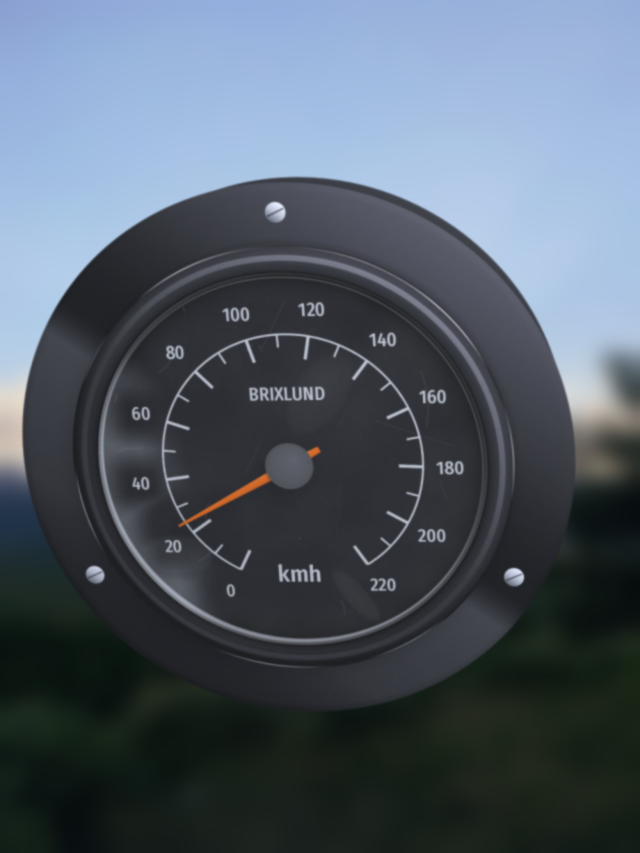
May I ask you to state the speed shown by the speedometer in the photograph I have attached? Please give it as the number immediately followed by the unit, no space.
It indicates 25km/h
